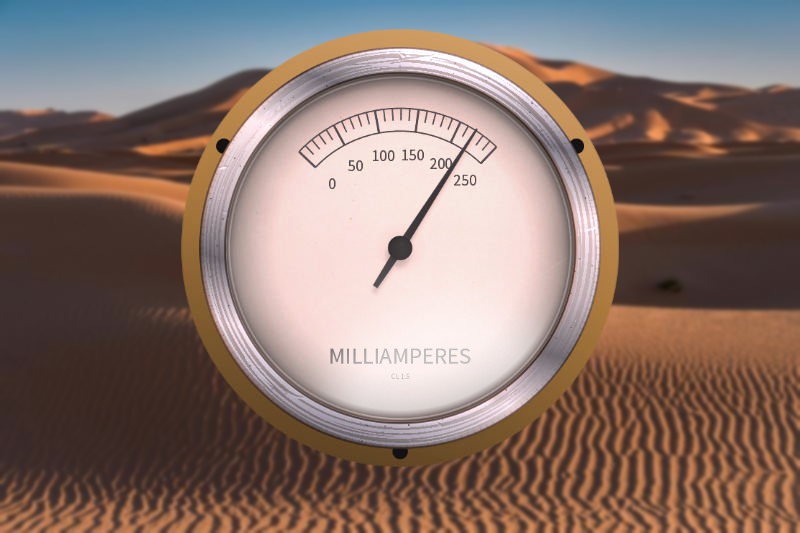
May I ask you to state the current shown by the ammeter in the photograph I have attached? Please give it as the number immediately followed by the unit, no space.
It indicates 220mA
